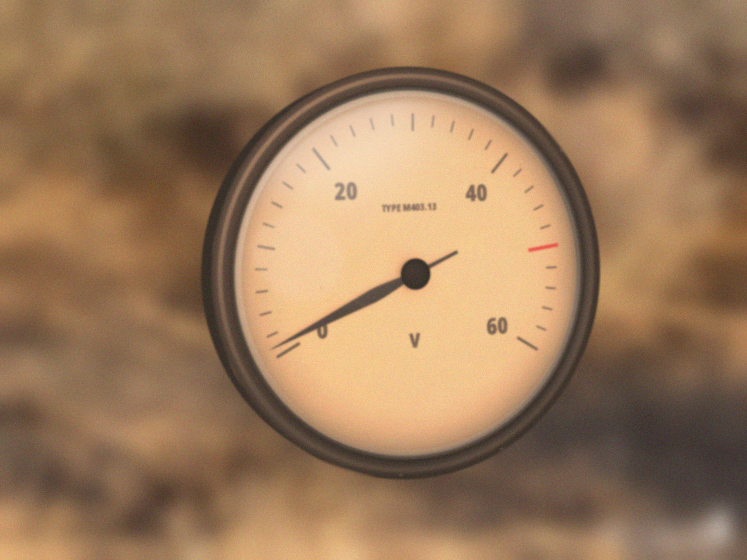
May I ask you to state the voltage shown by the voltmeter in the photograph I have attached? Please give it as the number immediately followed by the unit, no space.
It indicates 1V
